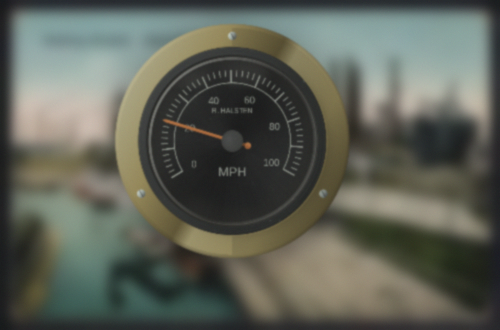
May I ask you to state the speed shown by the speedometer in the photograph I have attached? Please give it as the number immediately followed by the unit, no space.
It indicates 20mph
